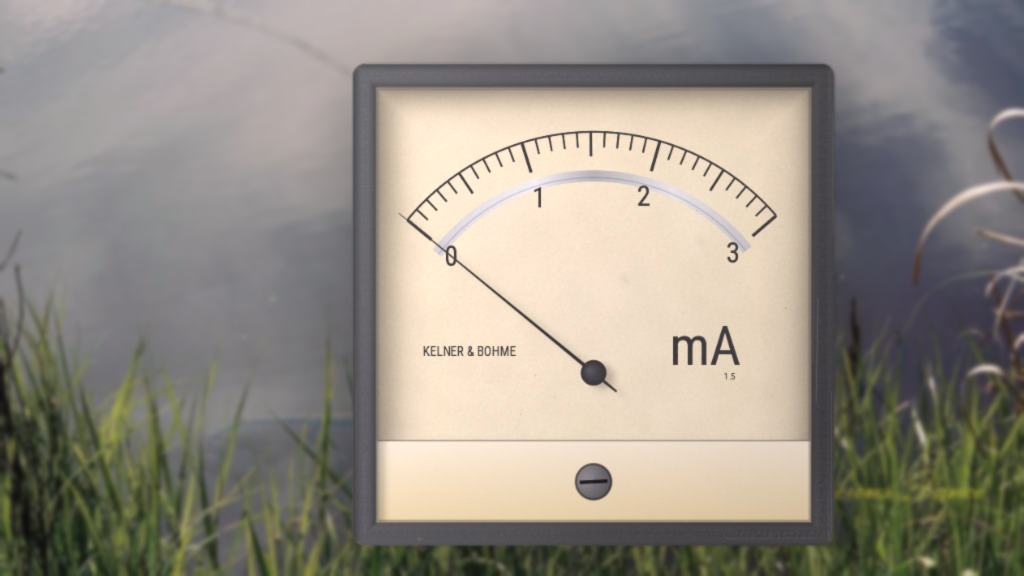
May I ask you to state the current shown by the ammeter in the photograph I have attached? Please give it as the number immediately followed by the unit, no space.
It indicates 0mA
